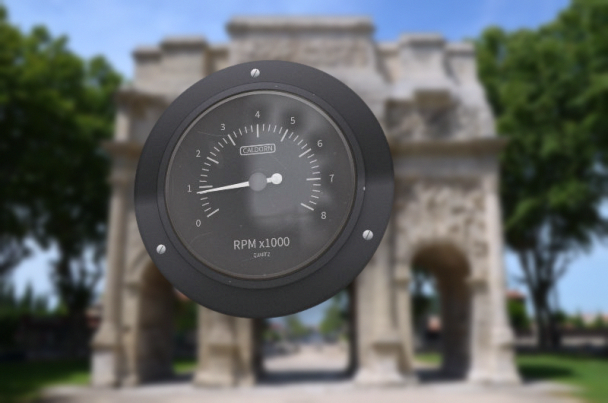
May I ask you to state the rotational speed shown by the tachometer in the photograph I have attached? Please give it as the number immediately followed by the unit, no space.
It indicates 800rpm
